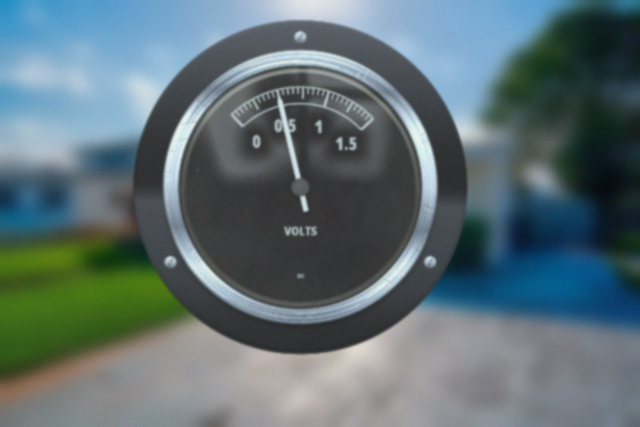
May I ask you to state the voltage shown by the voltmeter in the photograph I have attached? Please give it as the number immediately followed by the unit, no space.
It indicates 0.5V
